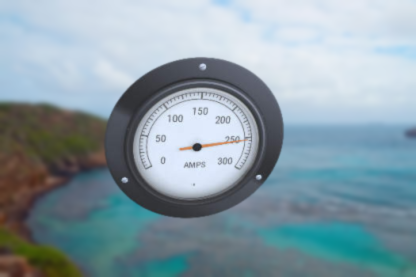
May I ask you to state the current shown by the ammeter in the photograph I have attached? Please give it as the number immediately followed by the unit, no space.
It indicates 250A
